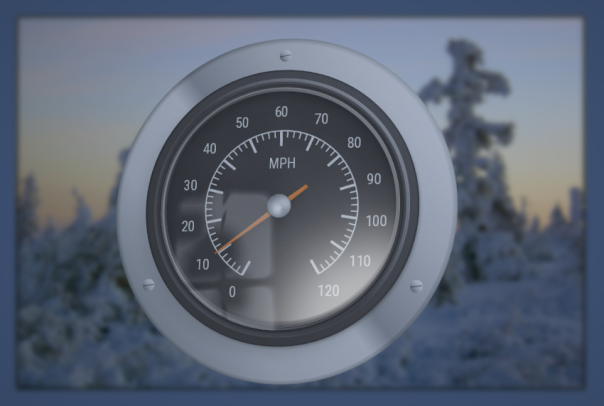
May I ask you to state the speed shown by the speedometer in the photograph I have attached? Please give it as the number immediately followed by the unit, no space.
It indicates 10mph
